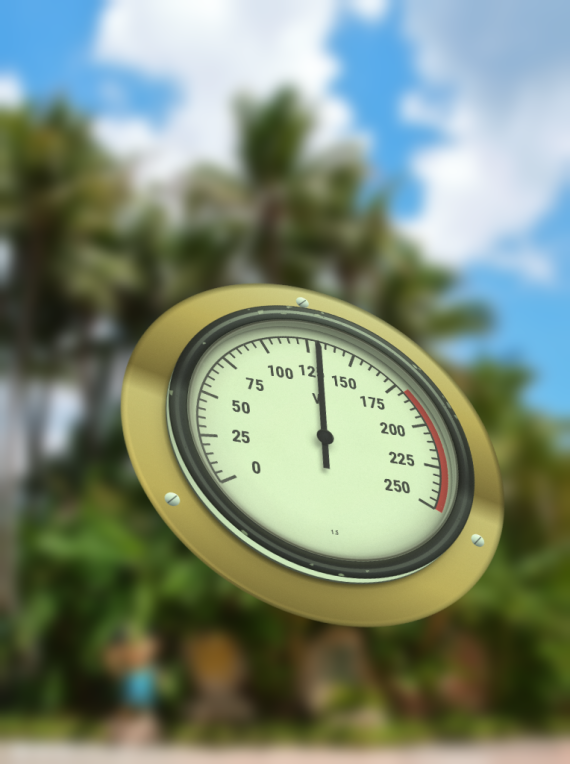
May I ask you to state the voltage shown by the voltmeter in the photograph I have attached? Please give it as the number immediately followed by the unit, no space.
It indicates 130V
